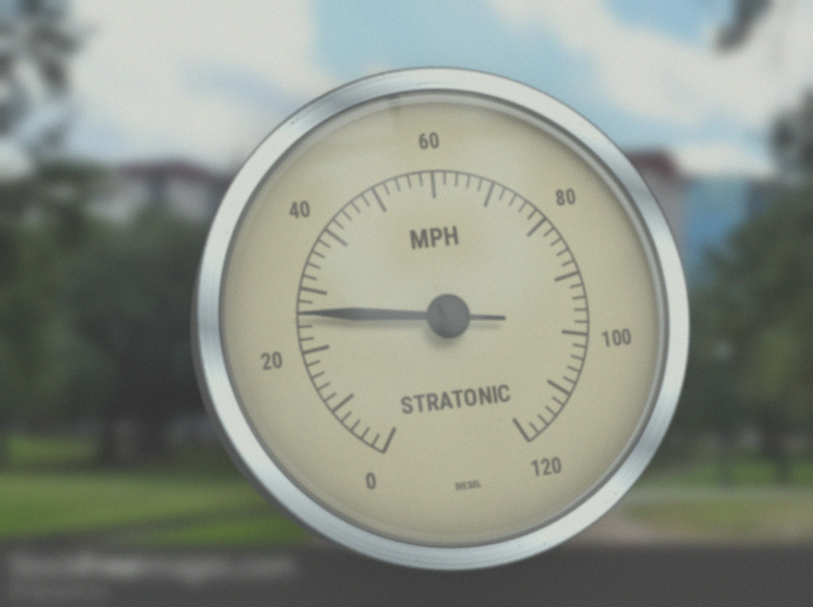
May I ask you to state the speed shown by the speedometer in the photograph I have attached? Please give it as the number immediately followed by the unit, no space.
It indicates 26mph
